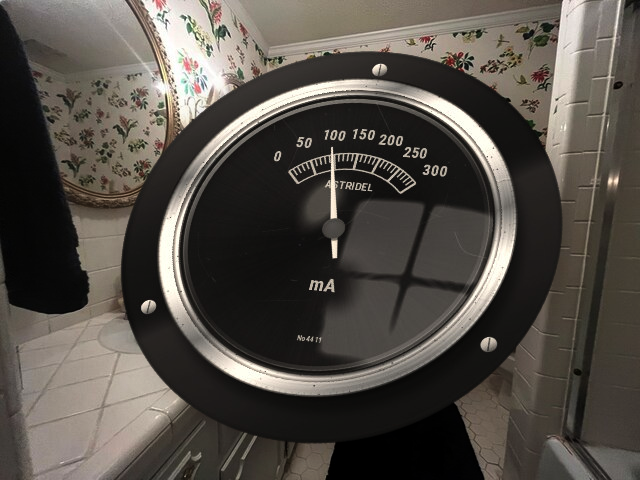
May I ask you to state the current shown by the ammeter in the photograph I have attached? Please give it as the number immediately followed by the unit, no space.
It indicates 100mA
